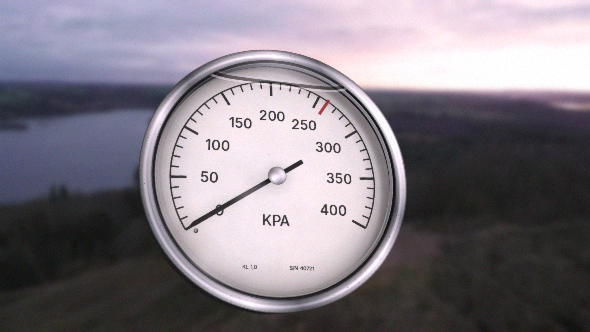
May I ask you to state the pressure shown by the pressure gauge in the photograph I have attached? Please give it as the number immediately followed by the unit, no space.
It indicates 0kPa
